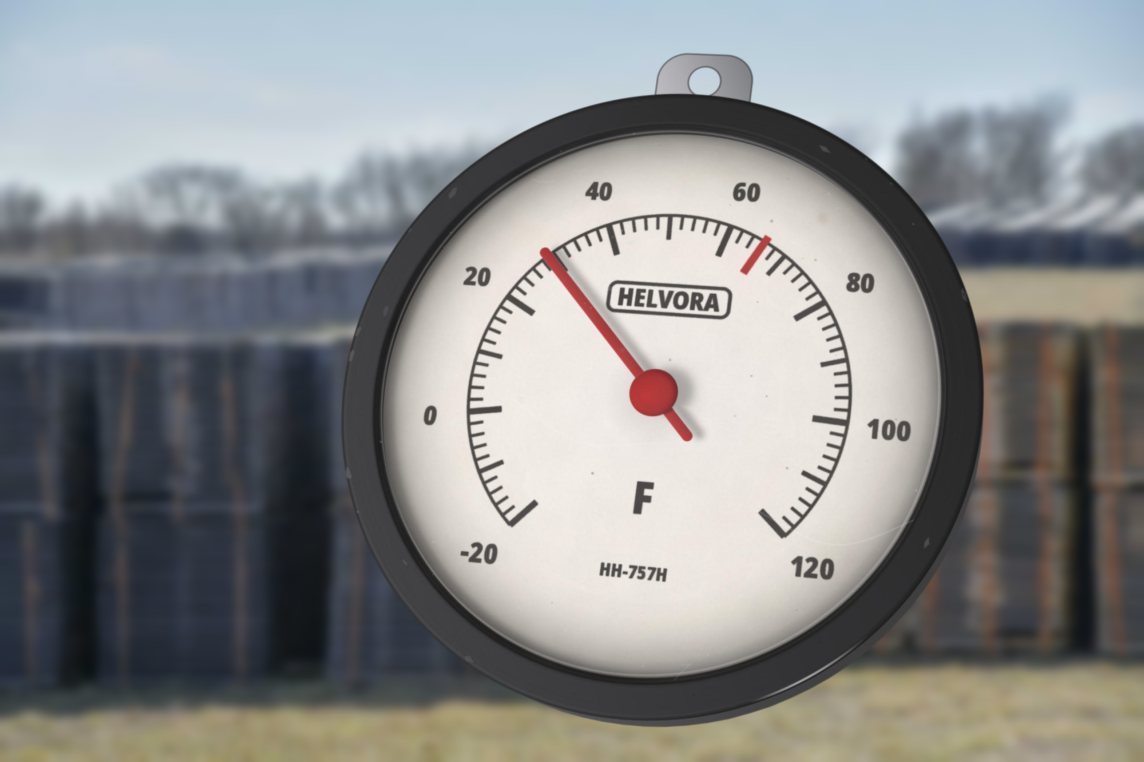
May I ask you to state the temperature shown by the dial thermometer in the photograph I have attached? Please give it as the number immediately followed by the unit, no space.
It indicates 29°F
